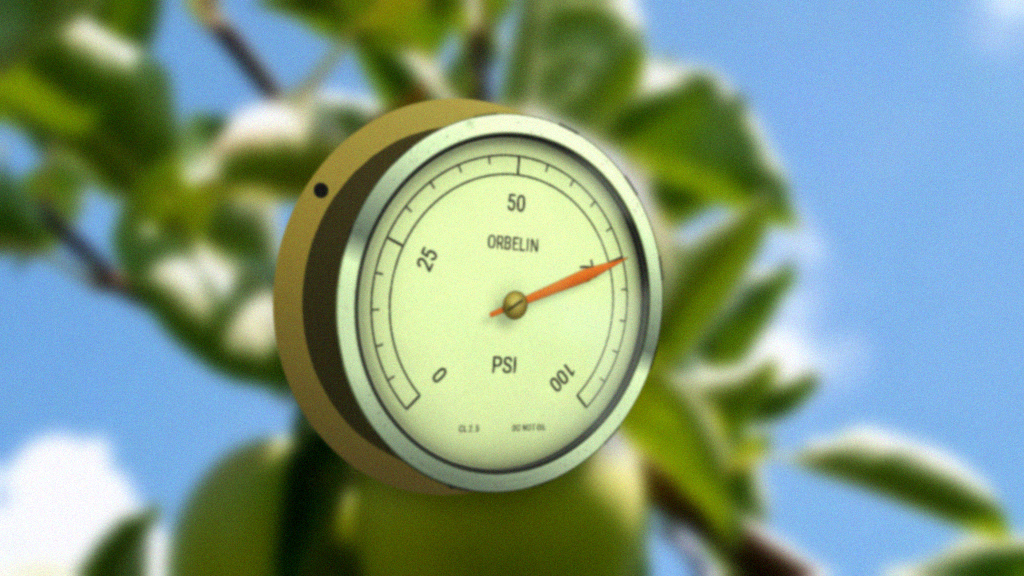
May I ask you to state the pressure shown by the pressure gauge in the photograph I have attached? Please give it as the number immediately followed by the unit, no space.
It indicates 75psi
